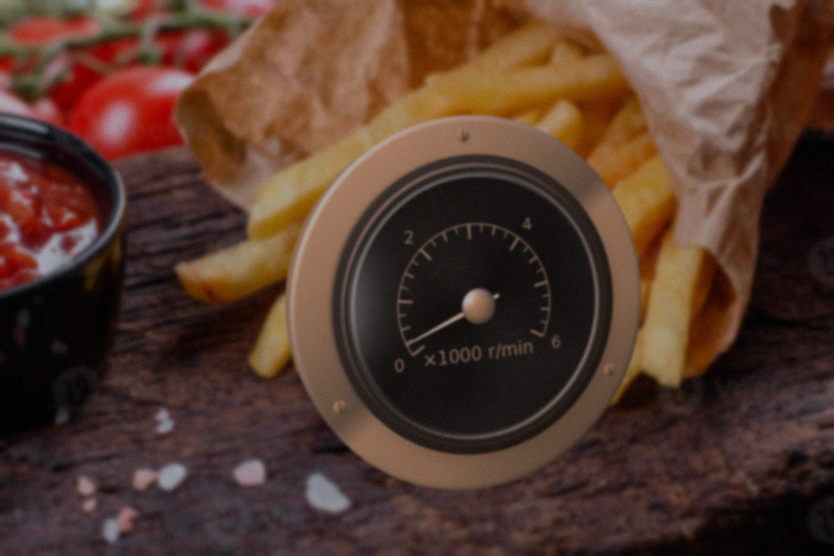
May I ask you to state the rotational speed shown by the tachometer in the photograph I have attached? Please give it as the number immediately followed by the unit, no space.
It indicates 250rpm
